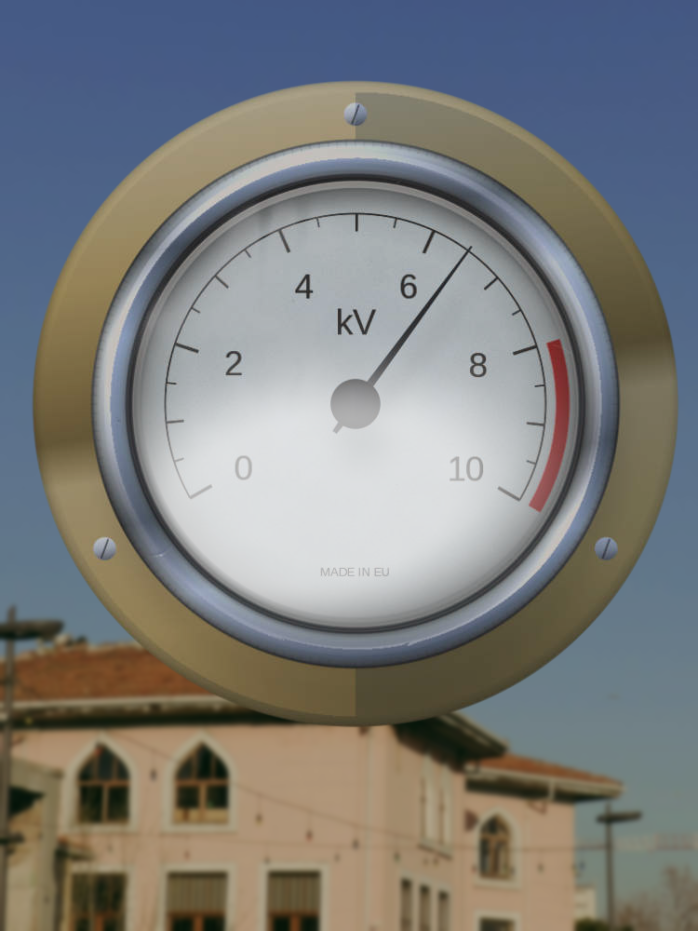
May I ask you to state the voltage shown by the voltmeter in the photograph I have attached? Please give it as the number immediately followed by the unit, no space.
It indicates 6.5kV
